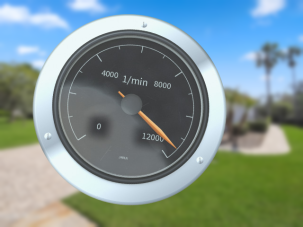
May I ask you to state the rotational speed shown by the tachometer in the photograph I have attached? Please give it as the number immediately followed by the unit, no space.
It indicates 11500rpm
